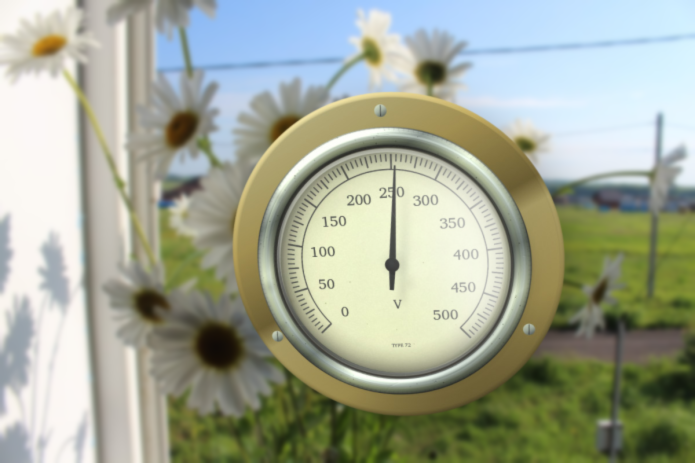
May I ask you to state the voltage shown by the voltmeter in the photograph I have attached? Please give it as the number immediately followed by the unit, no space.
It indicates 255V
